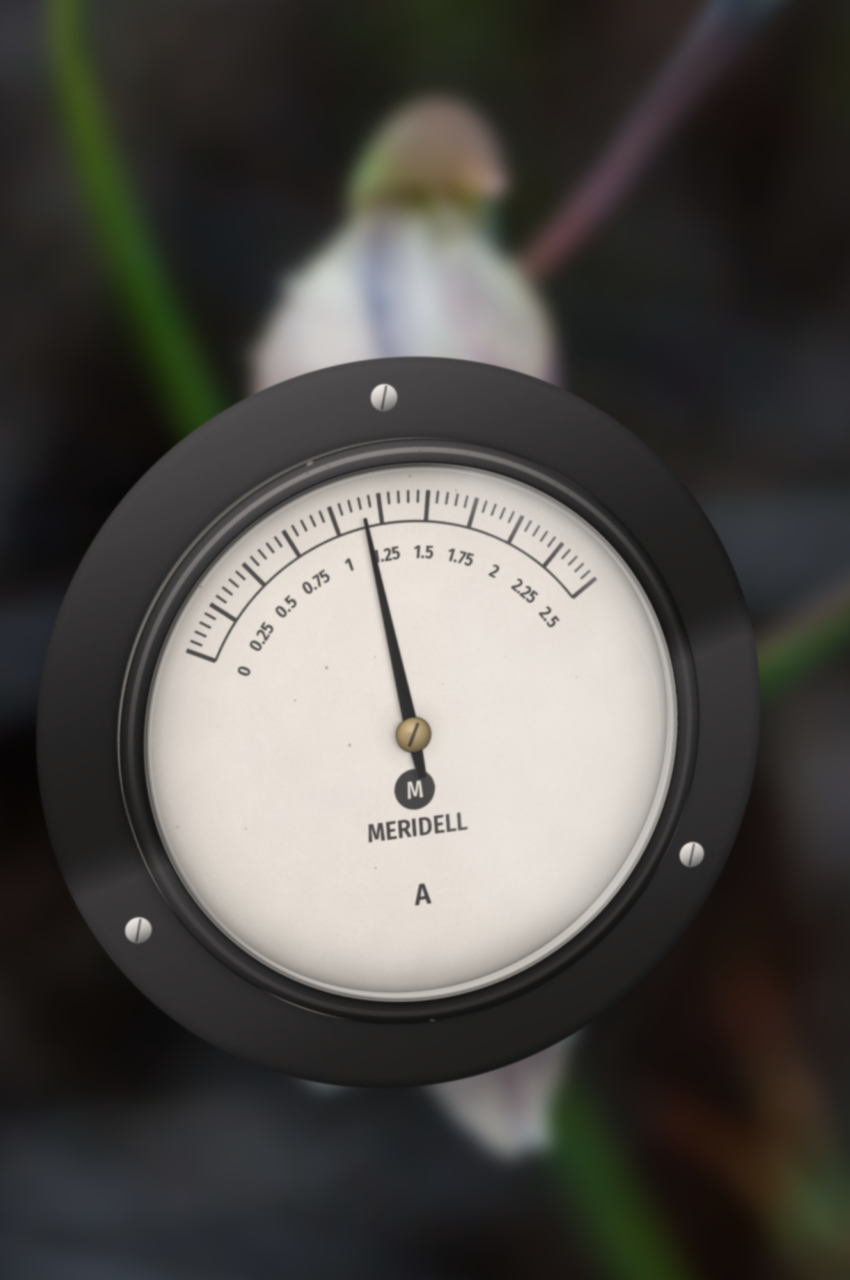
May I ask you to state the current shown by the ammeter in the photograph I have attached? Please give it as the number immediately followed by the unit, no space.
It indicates 1.15A
